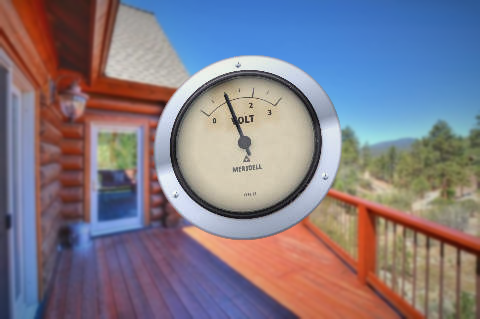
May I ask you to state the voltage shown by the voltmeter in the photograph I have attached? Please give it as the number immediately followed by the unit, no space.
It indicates 1V
